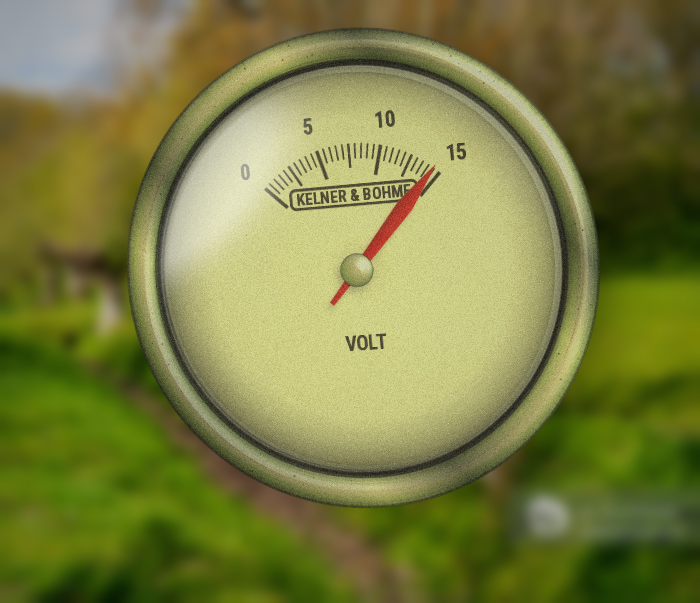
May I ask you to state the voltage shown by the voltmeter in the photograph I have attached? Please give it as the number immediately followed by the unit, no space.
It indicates 14.5V
